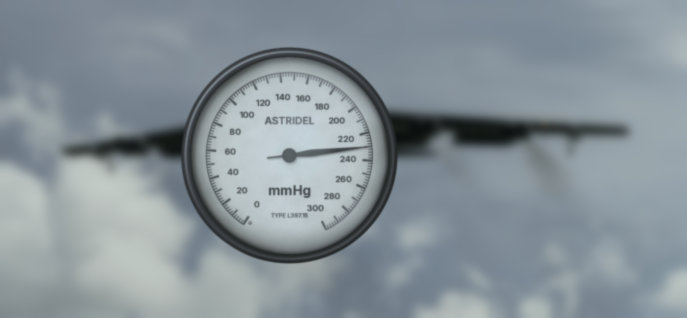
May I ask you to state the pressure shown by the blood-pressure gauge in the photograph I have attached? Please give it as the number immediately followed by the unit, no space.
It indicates 230mmHg
